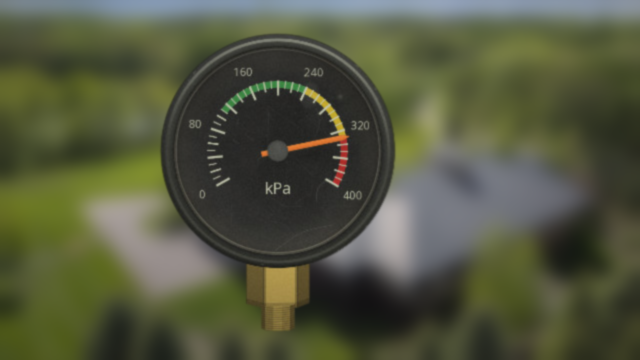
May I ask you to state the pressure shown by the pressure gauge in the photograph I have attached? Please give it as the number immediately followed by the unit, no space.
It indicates 330kPa
